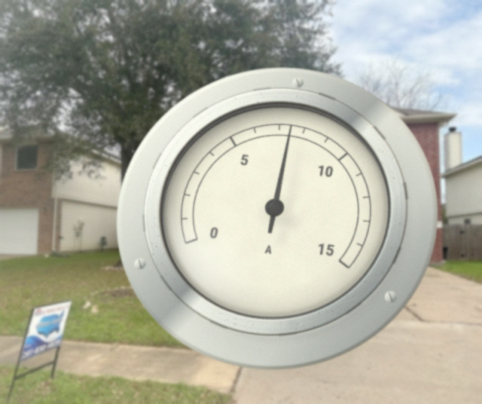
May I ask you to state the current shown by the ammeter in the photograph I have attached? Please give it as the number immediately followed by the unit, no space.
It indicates 7.5A
